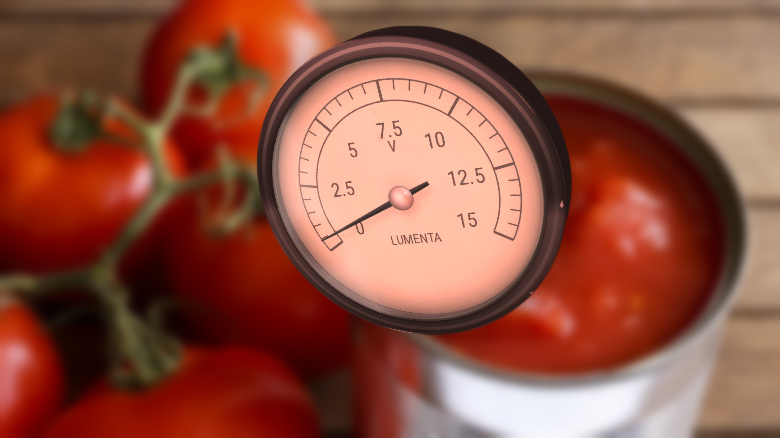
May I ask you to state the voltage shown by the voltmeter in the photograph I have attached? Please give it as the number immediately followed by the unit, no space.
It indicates 0.5V
